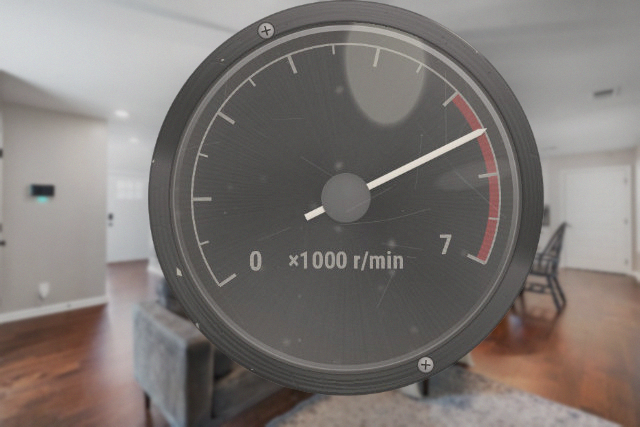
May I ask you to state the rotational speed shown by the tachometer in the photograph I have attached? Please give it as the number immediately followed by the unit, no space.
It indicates 5500rpm
